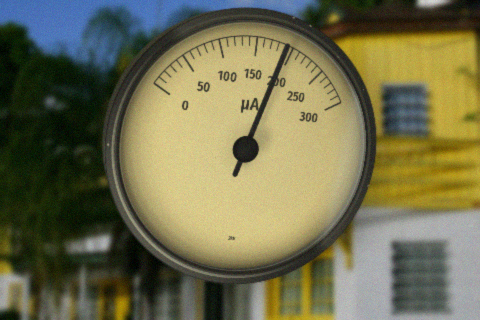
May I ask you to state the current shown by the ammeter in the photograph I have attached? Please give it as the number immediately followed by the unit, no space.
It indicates 190µA
